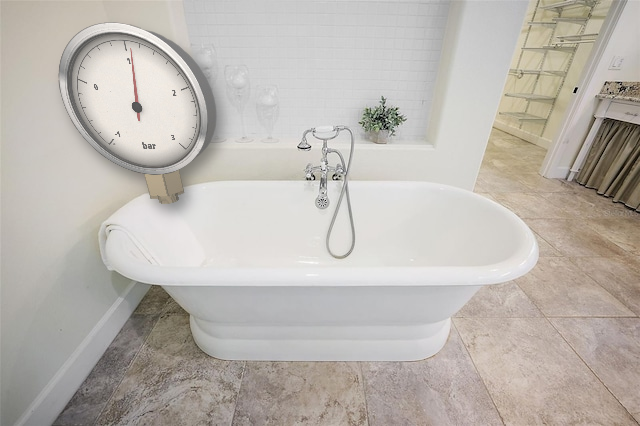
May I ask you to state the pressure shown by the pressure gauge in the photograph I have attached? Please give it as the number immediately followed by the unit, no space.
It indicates 1.1bar
